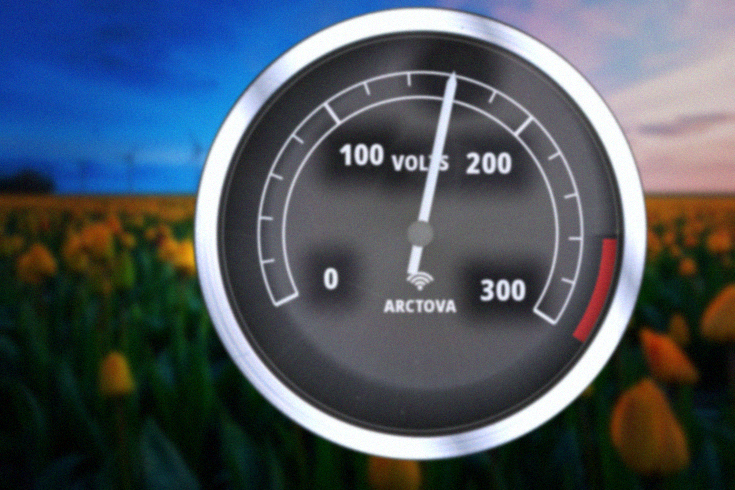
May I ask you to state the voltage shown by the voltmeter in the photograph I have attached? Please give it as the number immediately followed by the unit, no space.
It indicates 160V
